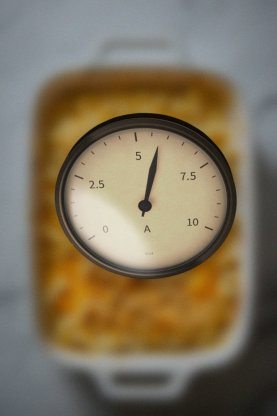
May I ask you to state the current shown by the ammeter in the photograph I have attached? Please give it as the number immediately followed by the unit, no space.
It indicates 5.75A
